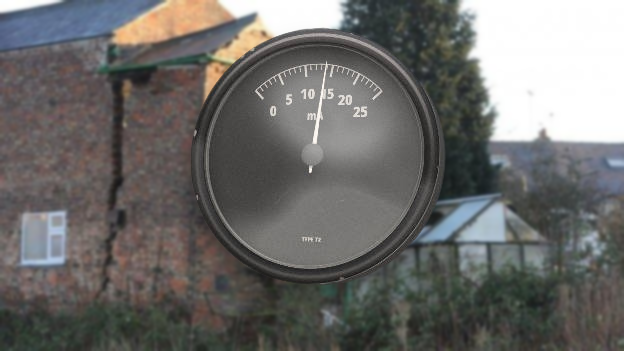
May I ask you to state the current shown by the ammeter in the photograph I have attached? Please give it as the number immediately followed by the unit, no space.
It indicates 14mA
